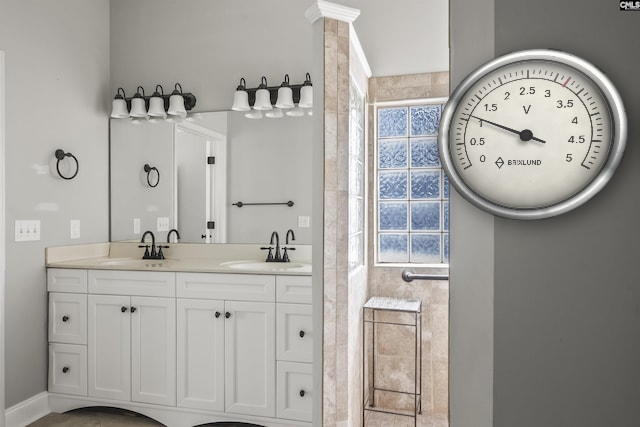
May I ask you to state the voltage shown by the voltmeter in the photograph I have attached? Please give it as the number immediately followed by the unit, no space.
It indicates 1.1V
